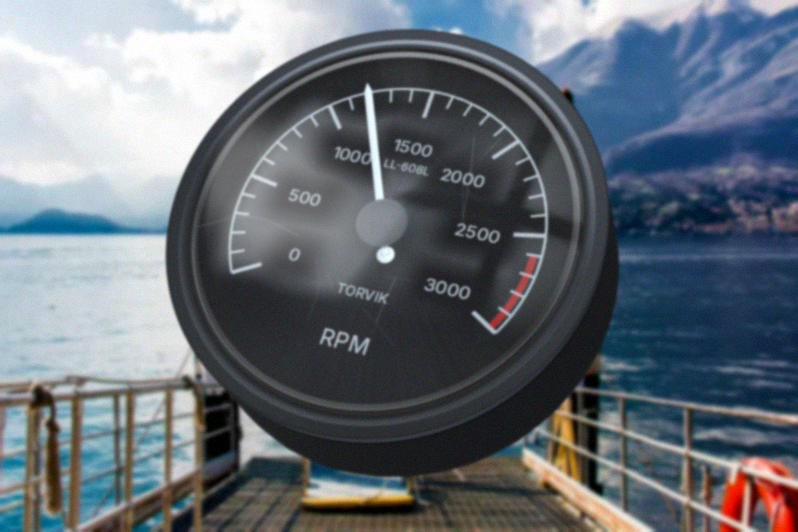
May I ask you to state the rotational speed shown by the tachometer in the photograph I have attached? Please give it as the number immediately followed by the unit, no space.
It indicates 1200rpm
